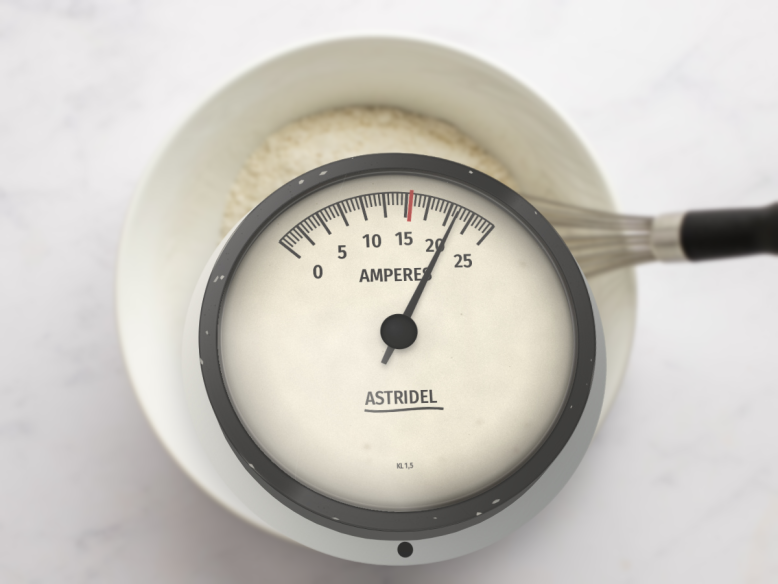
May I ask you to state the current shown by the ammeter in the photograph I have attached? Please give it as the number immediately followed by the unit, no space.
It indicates 21A
